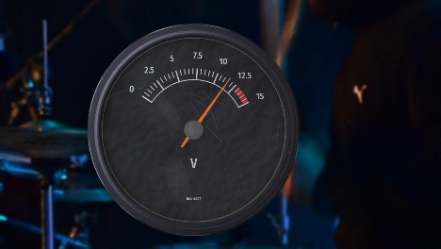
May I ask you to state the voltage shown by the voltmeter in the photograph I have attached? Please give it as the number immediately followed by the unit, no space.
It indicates 11.5V
